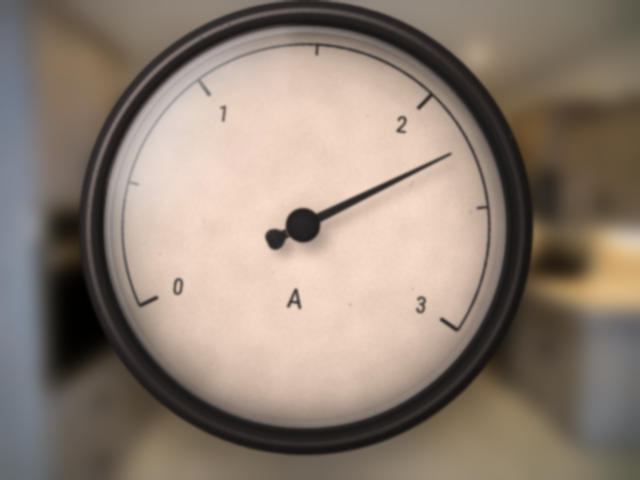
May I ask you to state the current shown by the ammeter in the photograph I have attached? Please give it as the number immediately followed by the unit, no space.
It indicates 2.25A
